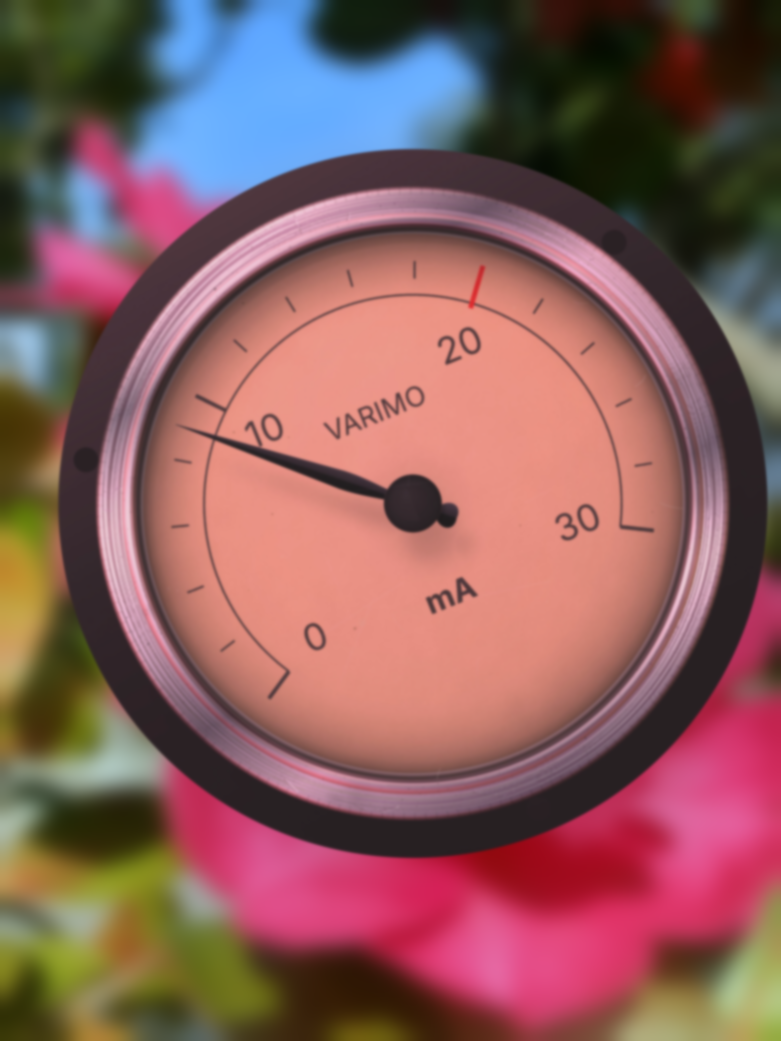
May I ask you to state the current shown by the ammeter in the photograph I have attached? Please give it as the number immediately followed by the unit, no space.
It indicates 9mA
